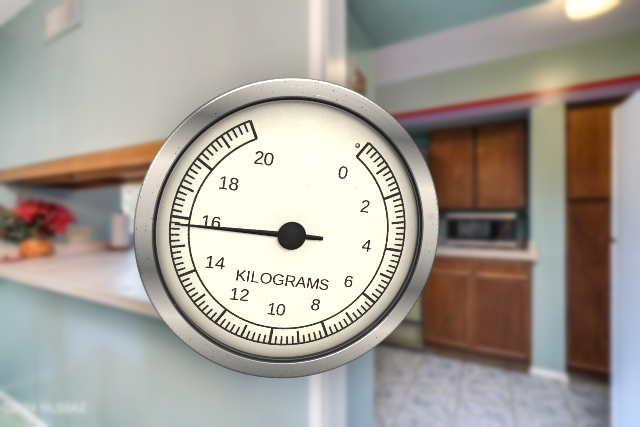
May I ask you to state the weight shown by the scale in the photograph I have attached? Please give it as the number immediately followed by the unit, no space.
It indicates 15.8kg
